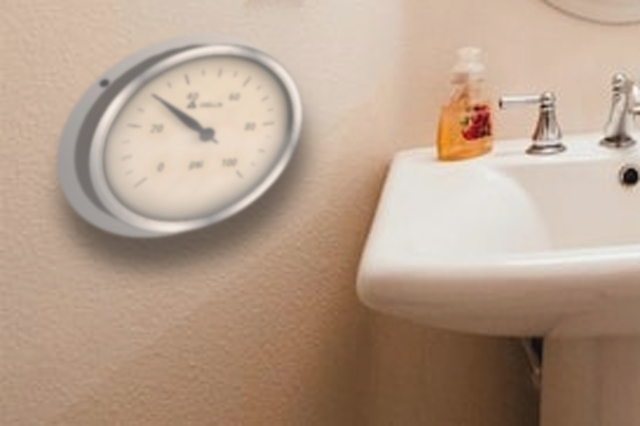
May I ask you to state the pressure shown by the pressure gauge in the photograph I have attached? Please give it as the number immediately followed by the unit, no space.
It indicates 30psi
